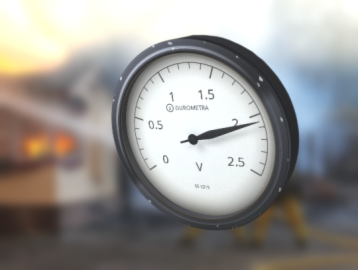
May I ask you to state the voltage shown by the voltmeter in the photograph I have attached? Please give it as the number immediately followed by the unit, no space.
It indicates 2.05V
